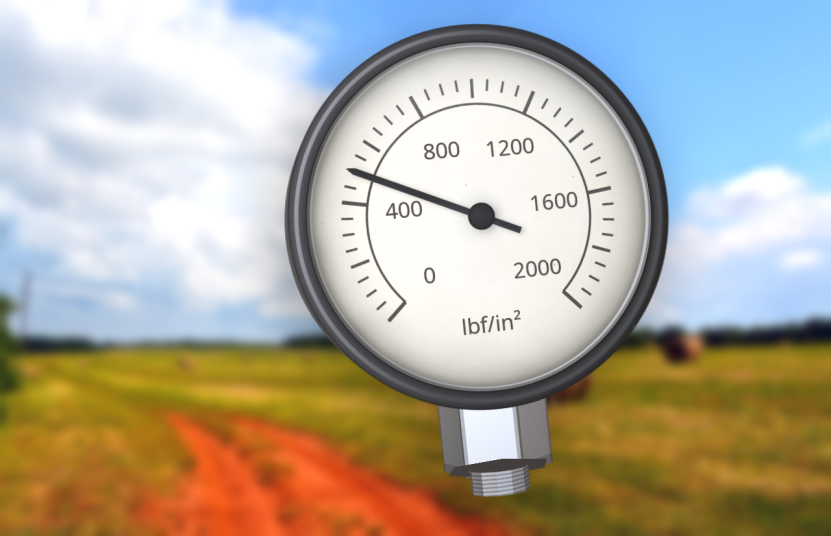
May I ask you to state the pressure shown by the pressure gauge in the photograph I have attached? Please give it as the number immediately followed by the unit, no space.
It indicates 500psi
